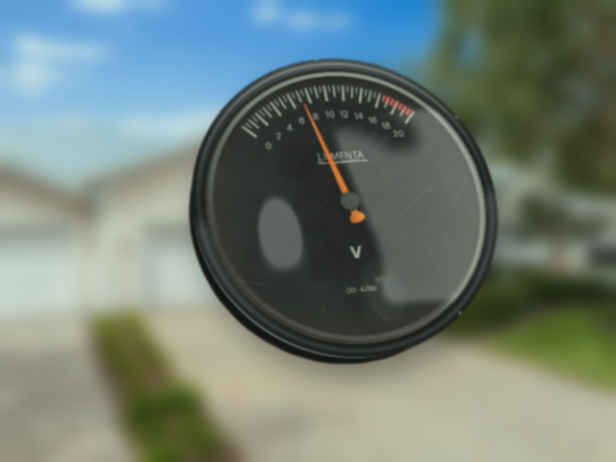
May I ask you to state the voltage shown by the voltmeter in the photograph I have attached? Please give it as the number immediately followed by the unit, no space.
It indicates 7V
